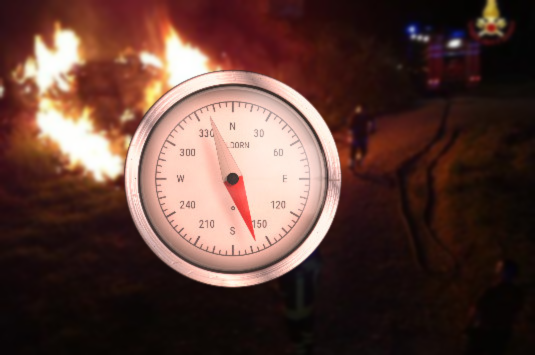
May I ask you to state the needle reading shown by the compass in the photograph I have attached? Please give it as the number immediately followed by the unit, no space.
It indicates 160°
